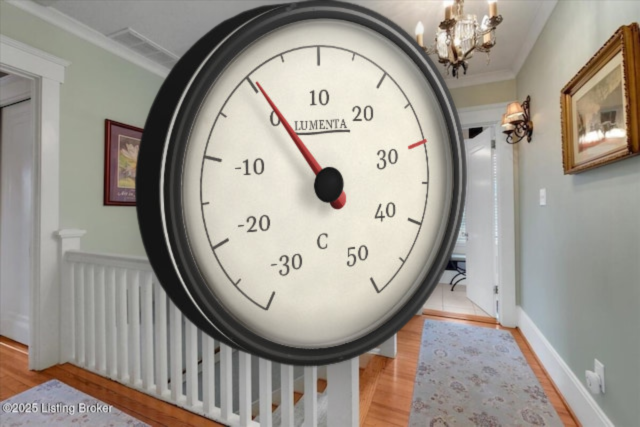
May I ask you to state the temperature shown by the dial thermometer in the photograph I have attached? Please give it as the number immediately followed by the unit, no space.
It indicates 0°C
